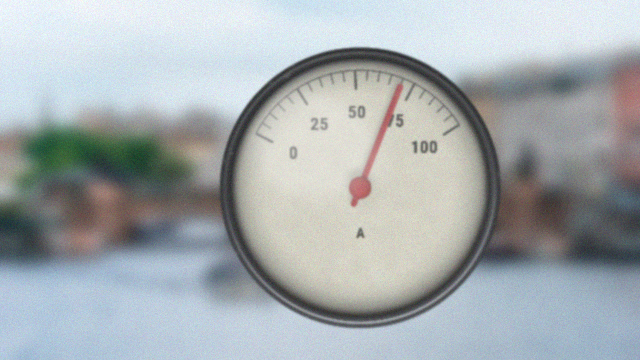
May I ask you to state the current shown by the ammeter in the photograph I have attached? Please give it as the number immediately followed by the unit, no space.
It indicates 70A
